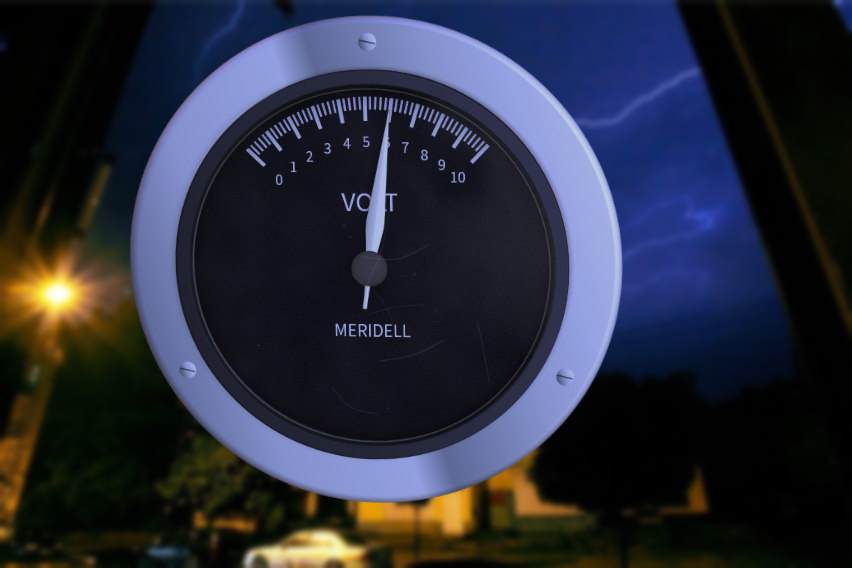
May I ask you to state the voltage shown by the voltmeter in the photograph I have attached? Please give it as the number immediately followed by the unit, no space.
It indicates 6V
